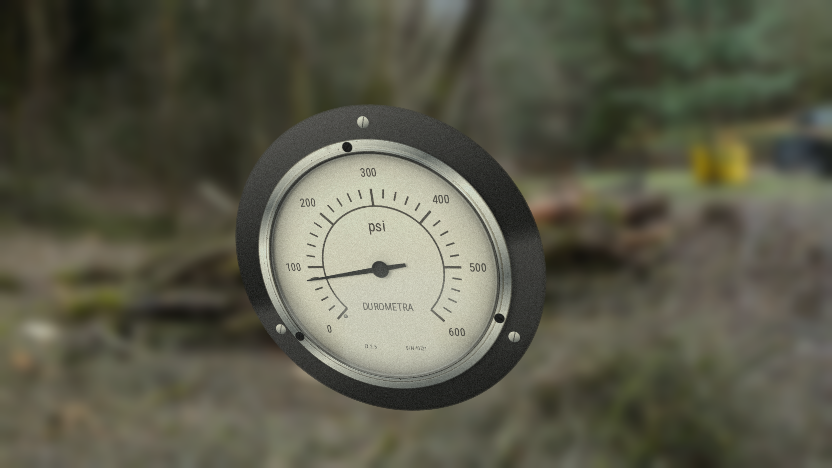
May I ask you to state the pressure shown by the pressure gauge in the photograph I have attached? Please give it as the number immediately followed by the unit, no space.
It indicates 80psi
